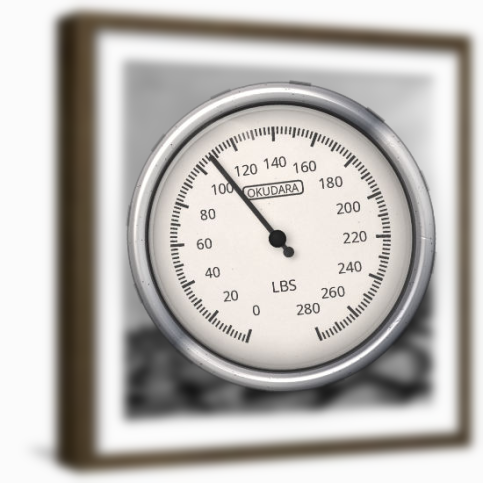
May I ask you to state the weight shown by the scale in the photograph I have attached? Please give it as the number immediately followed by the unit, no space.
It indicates 108lb
